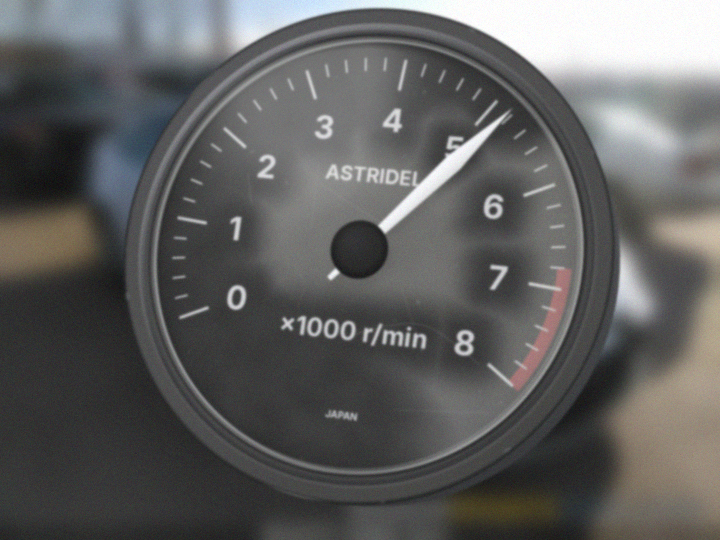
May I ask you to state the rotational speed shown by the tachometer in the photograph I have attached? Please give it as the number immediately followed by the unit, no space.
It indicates 5200rpm
